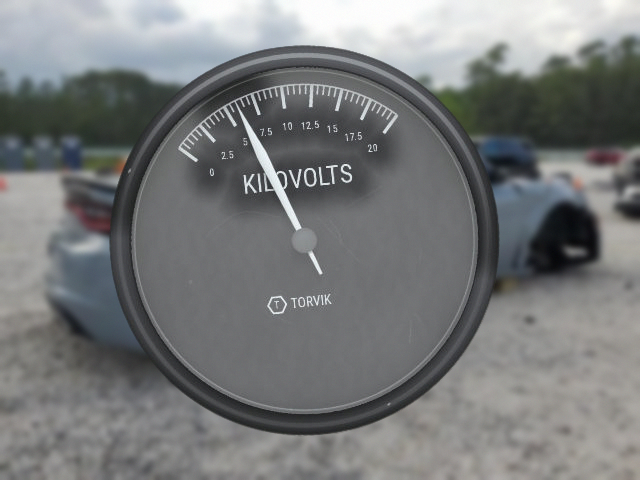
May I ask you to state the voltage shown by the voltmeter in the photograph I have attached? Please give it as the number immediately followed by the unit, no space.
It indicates 6kV
